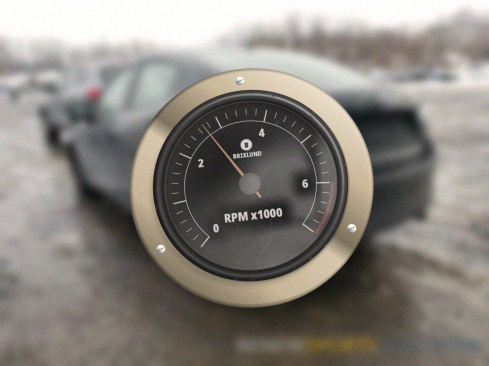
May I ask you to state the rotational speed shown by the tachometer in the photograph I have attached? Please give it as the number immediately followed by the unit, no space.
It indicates 2700rpm
